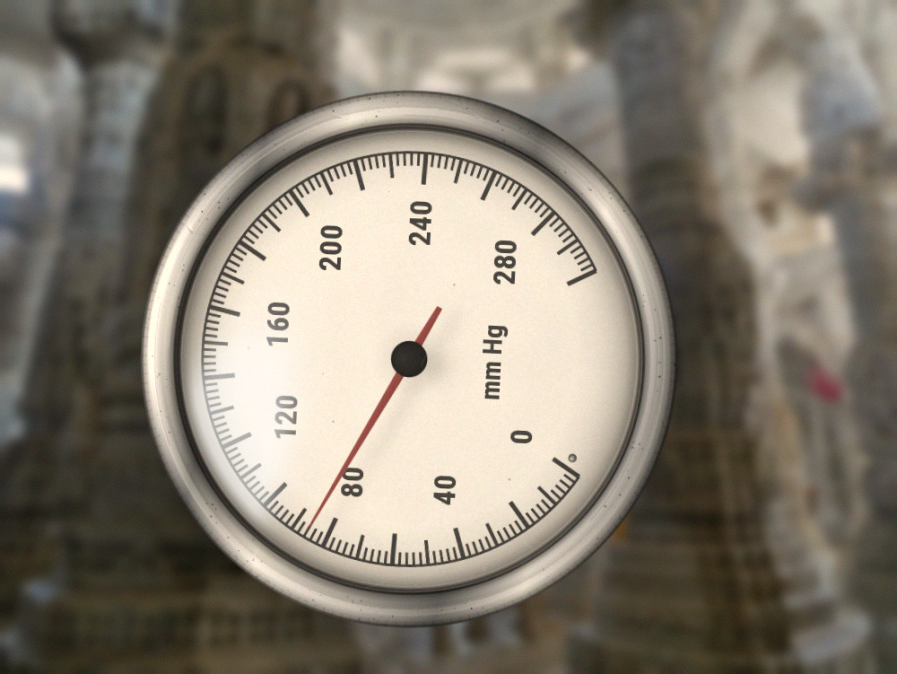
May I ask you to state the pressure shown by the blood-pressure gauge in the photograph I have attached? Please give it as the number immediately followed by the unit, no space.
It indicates 86mmHg
